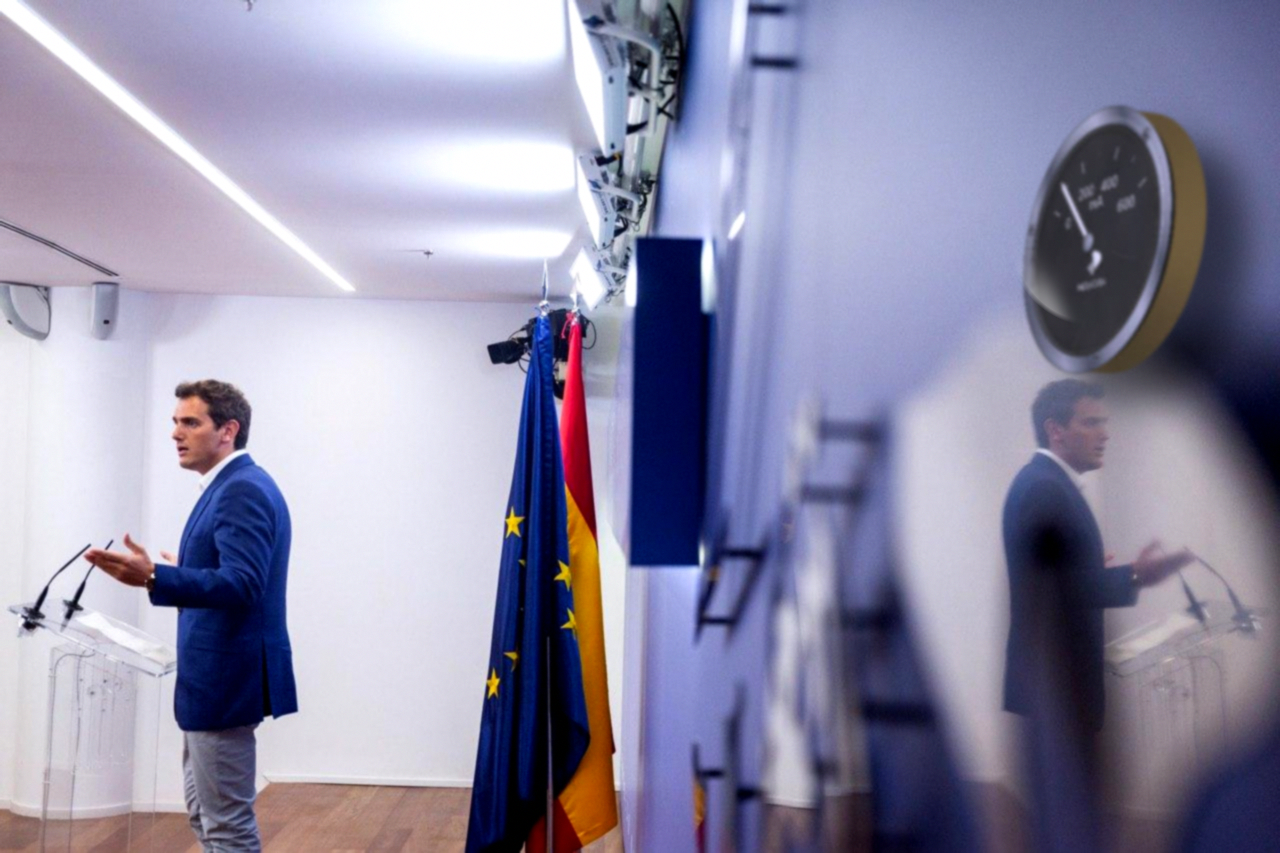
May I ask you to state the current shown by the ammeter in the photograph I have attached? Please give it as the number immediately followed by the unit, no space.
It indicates 100mA
